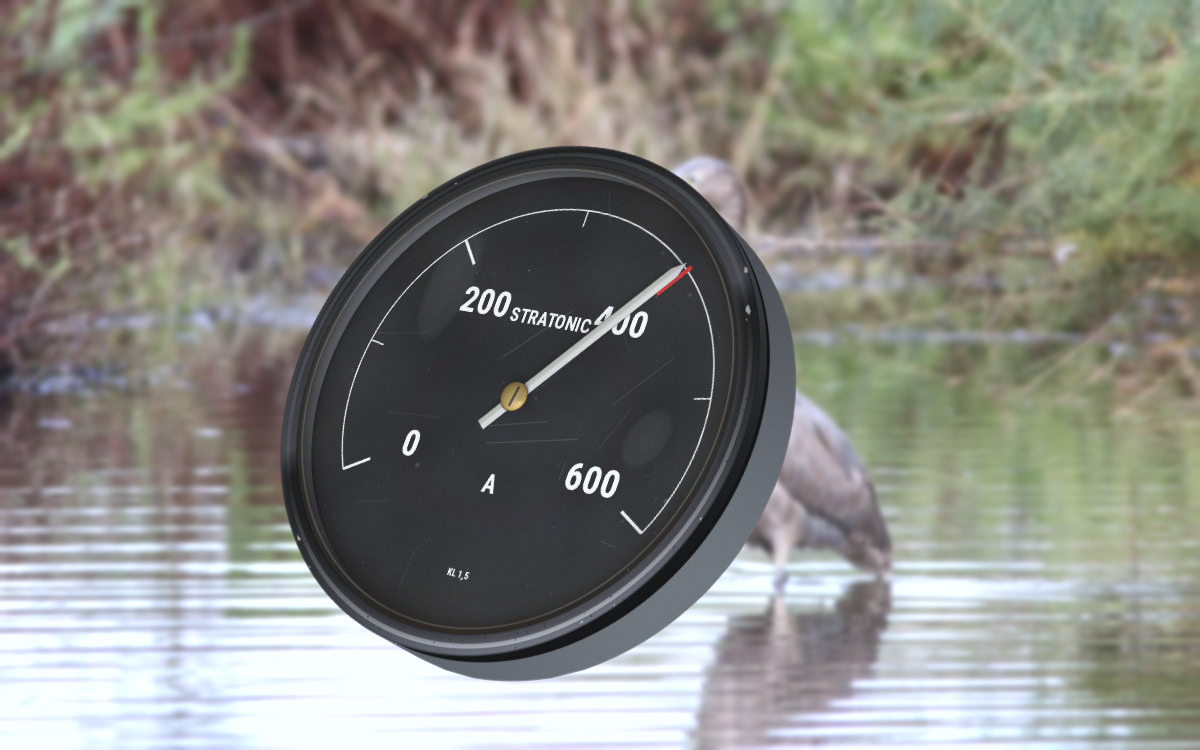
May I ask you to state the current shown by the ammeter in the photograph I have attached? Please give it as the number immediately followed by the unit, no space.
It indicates 400A
